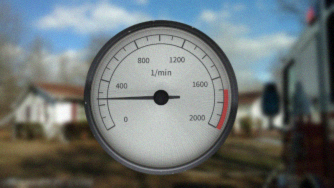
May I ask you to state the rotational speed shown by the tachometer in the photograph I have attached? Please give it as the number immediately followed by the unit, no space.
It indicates 250rpm
